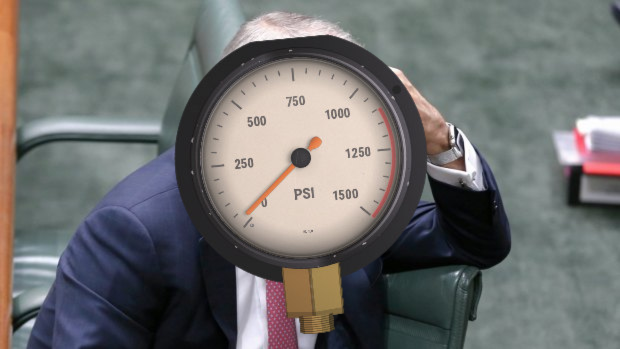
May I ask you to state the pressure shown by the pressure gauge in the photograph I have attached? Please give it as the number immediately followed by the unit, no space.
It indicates 25psi
